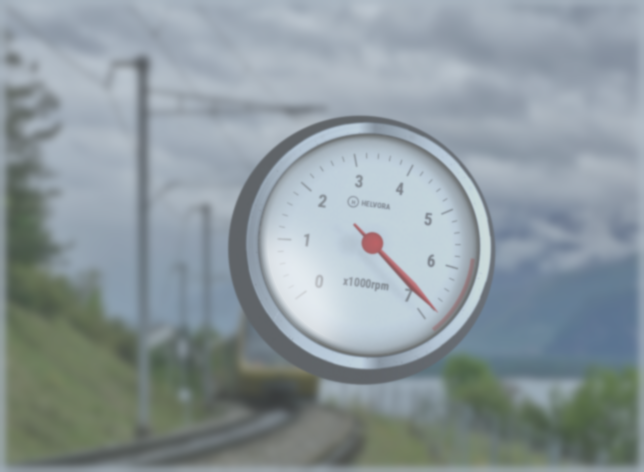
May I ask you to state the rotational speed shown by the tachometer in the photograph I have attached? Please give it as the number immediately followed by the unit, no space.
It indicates 6800rpm
